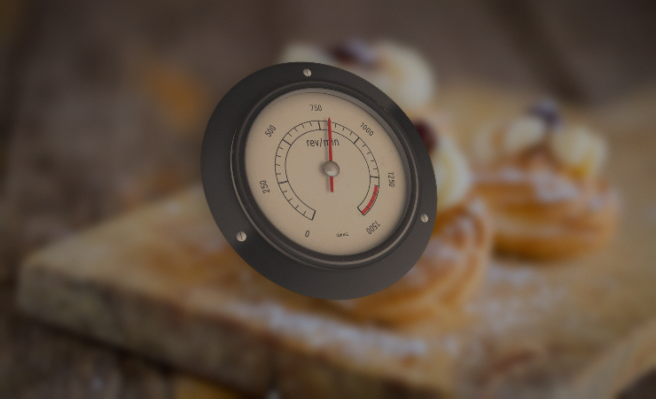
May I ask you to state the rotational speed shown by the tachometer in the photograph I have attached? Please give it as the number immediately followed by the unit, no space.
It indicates 800rpm
